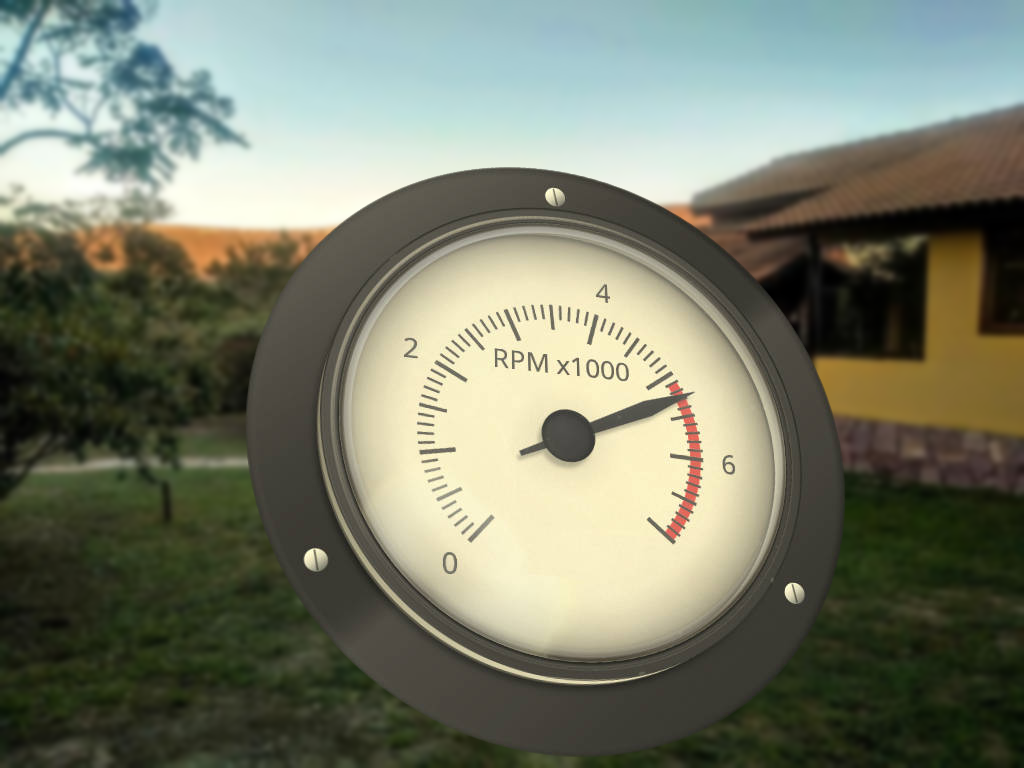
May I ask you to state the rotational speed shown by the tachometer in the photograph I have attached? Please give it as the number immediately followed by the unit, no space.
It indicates 5300rpm
